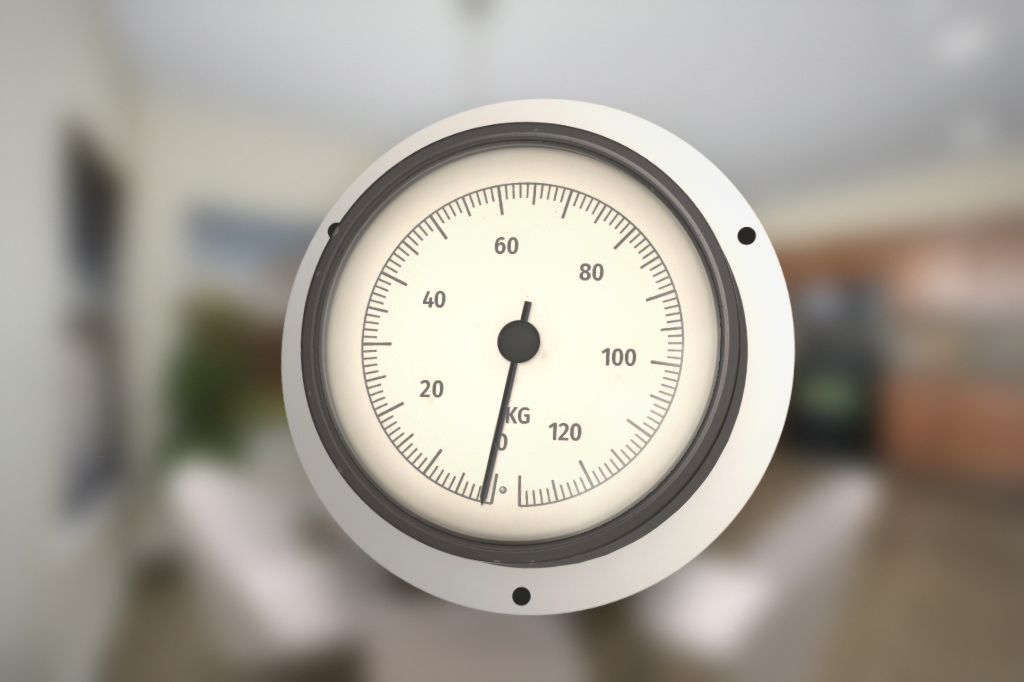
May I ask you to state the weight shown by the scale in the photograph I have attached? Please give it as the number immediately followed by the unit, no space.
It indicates 1kg
